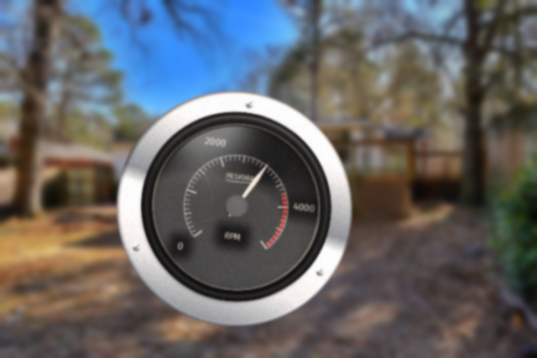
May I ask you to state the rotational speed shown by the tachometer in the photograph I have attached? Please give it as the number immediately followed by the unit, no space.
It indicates 3000rpm
